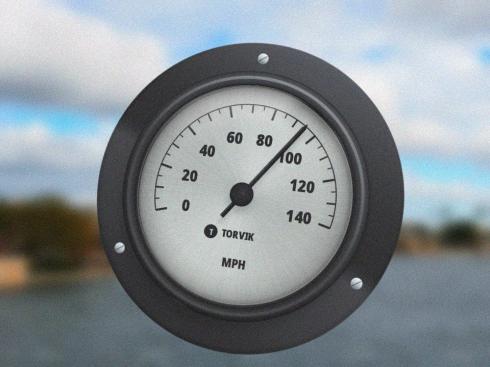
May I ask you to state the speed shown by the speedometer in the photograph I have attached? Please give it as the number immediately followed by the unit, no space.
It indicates 95mph
